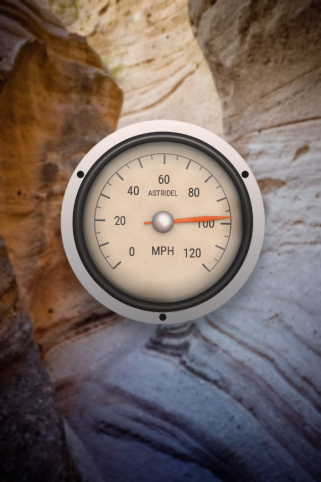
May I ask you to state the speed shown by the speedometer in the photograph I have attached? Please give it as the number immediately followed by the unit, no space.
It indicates 97.5mph
